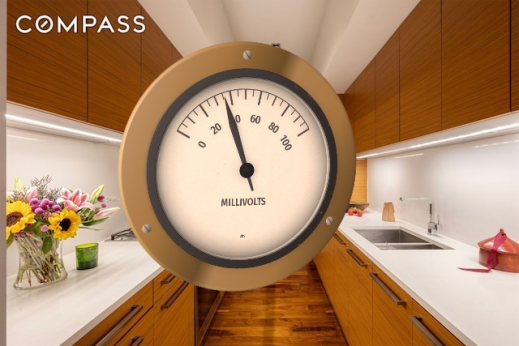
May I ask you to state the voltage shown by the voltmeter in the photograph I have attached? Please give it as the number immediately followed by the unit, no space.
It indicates 35mV
